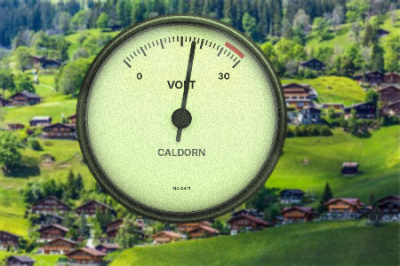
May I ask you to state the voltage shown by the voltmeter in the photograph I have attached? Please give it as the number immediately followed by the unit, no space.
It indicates 18V
